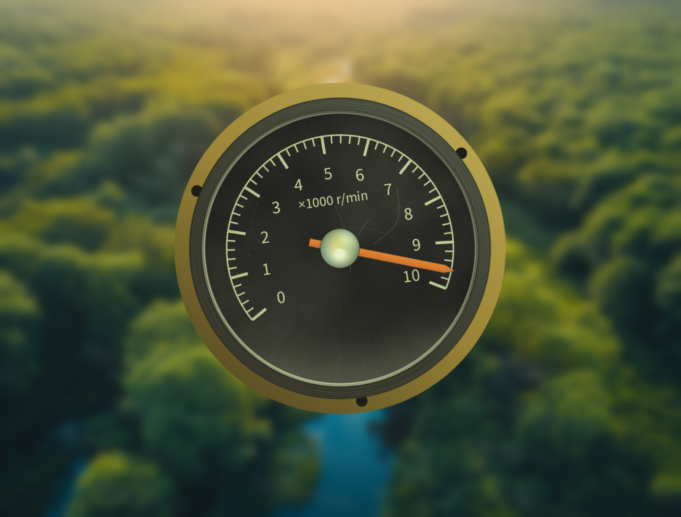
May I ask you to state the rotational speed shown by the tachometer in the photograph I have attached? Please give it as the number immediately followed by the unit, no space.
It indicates 9600rpm
